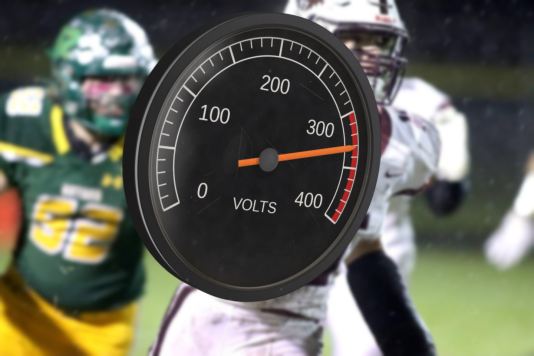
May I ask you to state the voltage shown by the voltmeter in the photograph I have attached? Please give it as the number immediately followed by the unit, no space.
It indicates 330V
